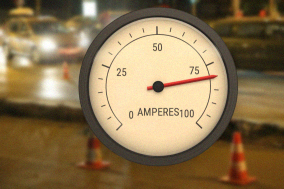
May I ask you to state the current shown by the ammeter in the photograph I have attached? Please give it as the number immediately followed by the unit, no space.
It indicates 80A
